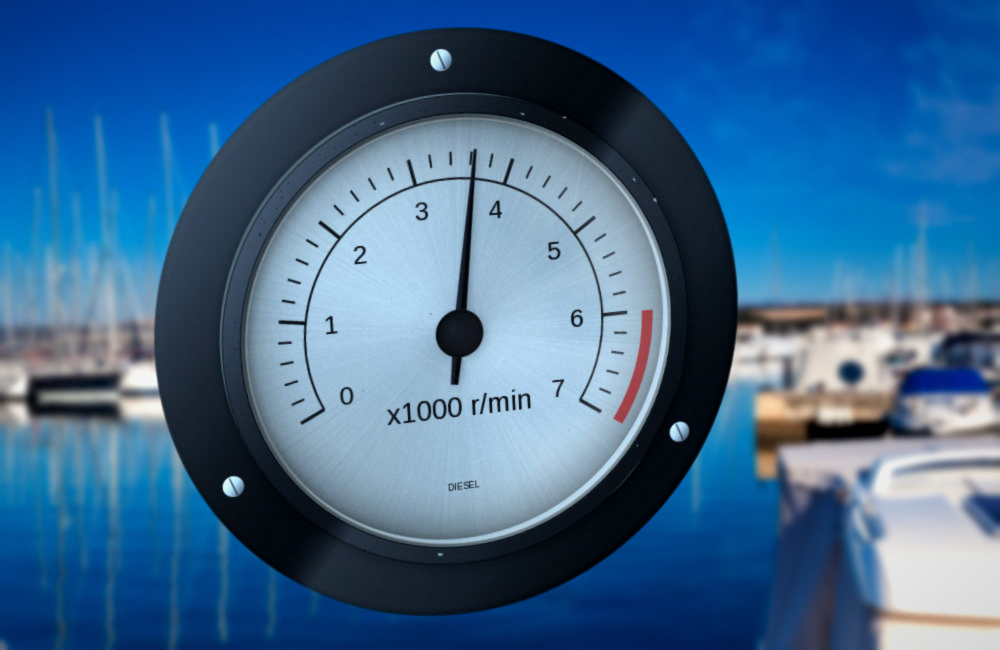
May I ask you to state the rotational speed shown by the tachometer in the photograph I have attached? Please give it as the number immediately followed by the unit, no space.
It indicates 3600rpm
